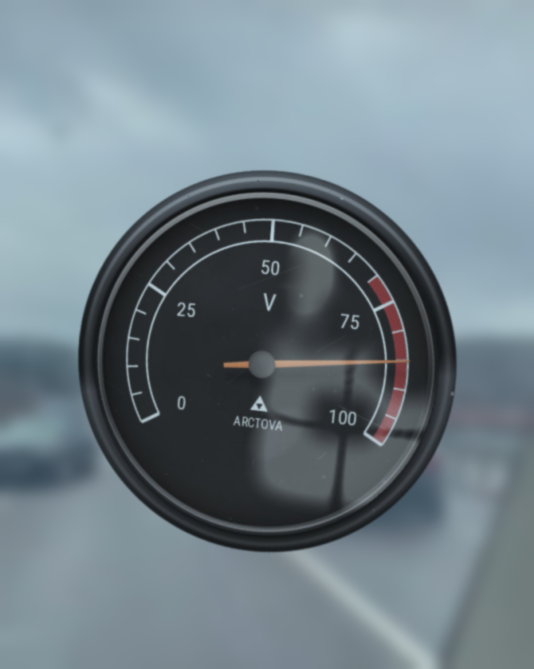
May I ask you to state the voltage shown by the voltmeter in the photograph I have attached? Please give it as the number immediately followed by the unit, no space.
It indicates 85V
